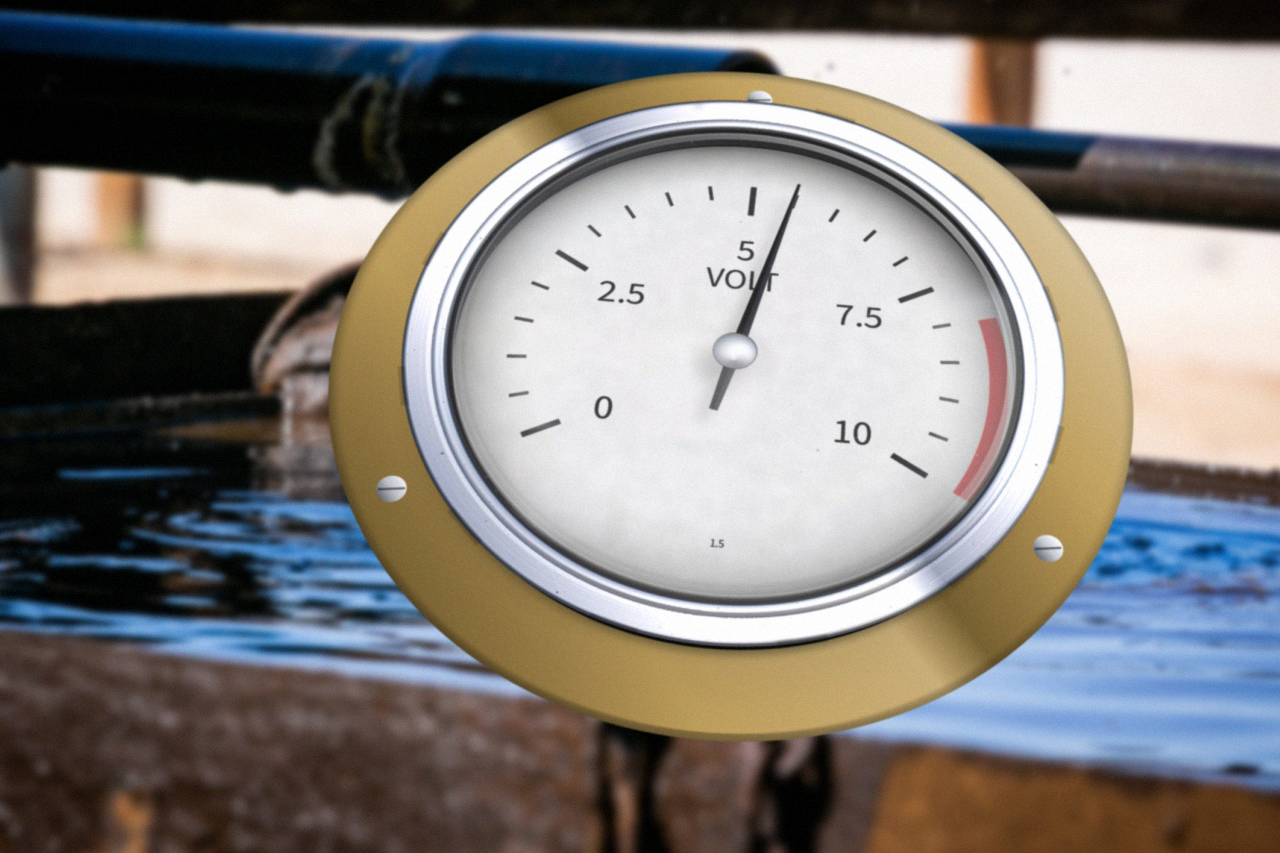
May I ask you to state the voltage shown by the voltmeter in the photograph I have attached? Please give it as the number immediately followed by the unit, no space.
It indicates 5.5V
